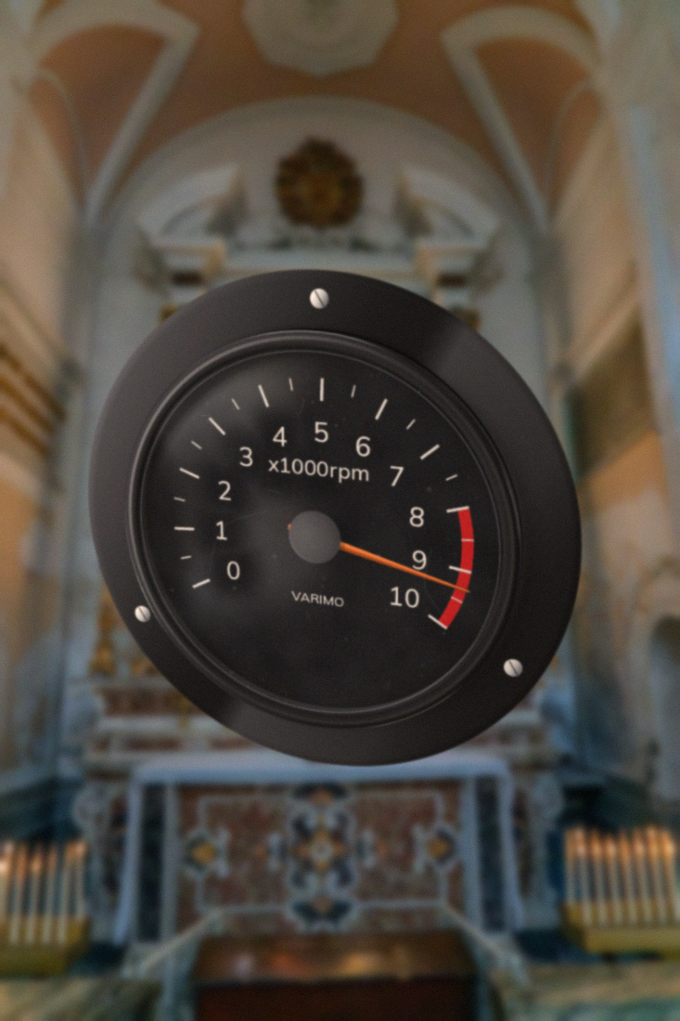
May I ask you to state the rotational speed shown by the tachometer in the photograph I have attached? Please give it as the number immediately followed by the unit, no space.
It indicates 9250rpm
